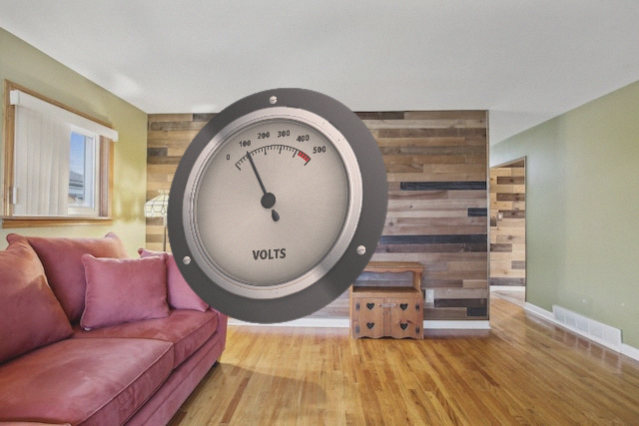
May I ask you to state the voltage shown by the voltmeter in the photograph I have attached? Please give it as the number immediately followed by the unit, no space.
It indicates 100V
